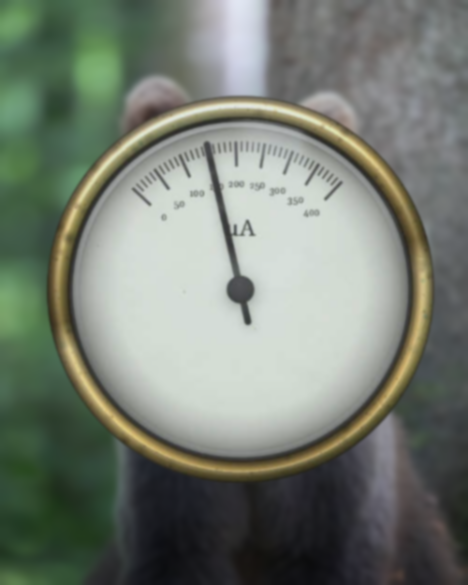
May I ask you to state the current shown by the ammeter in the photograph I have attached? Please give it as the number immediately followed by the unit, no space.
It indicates 150µA
